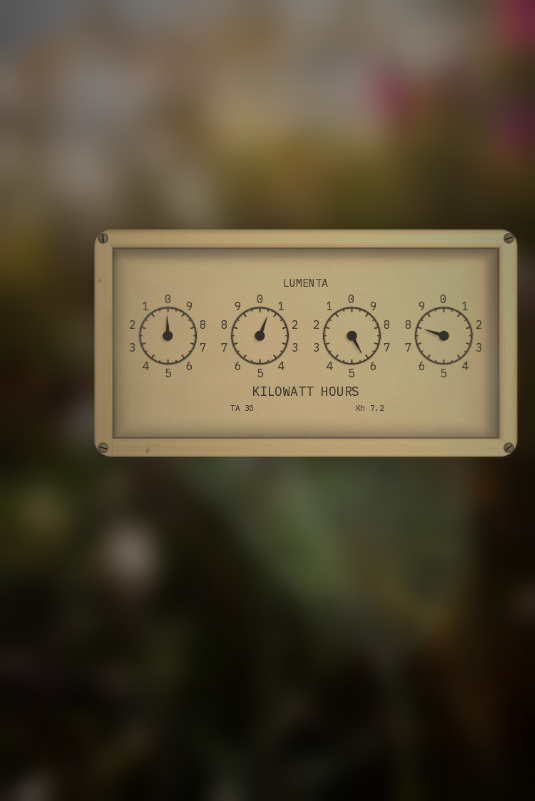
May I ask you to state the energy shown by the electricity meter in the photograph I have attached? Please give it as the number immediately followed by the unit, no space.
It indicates 58kWh
